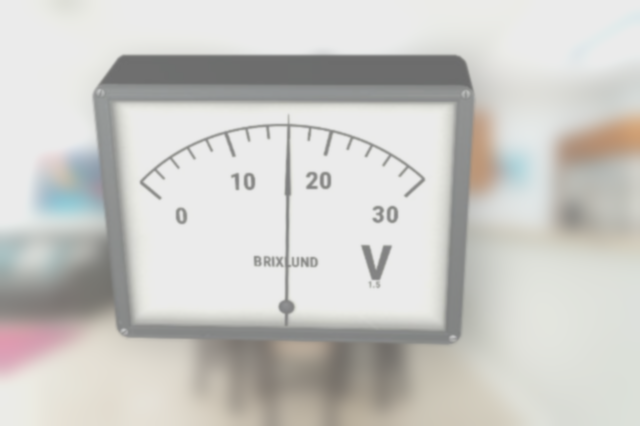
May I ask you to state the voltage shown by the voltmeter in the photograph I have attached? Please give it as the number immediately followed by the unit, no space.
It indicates 16V
